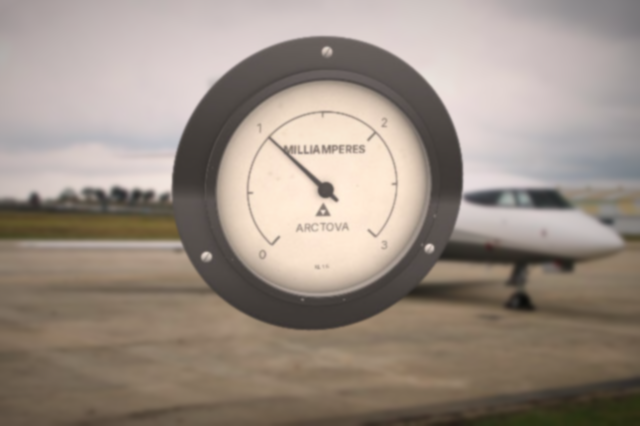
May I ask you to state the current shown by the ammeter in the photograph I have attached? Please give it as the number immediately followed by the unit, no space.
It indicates 1mA
